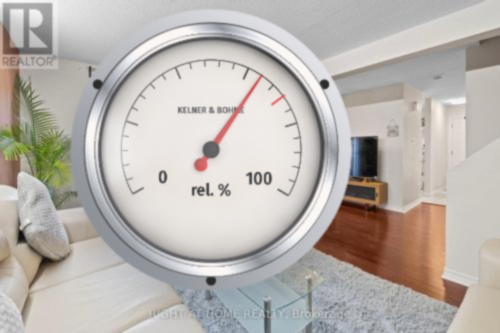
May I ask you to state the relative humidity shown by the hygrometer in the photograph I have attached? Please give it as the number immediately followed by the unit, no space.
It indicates 64%
